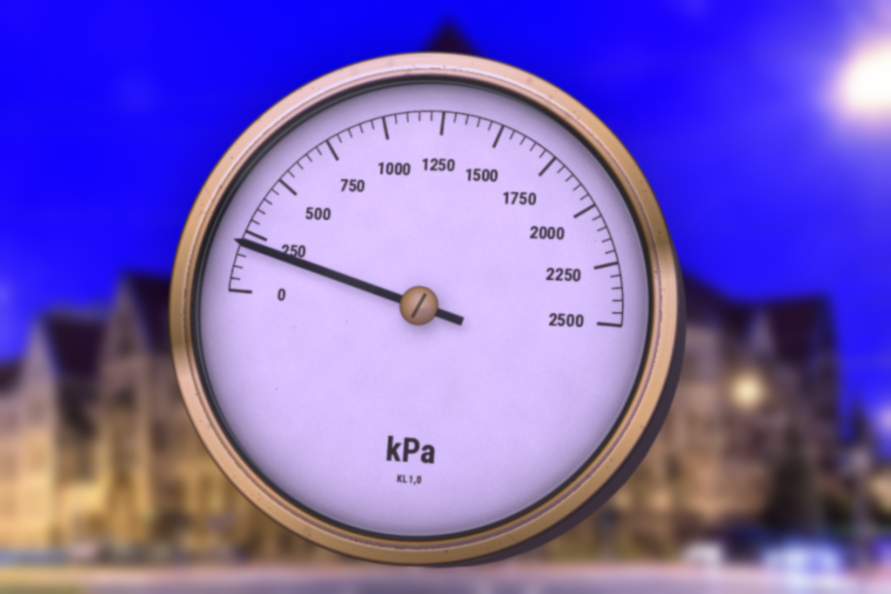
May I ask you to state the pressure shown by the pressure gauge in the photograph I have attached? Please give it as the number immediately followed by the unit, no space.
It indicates 200kPa
